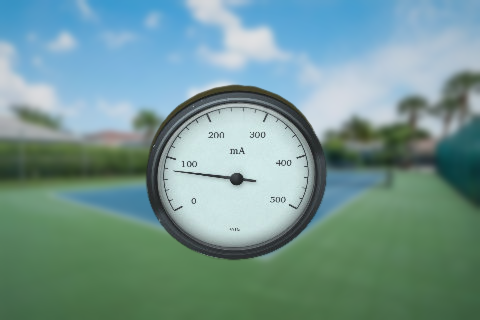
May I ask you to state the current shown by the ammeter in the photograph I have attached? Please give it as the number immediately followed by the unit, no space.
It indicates 80mA
